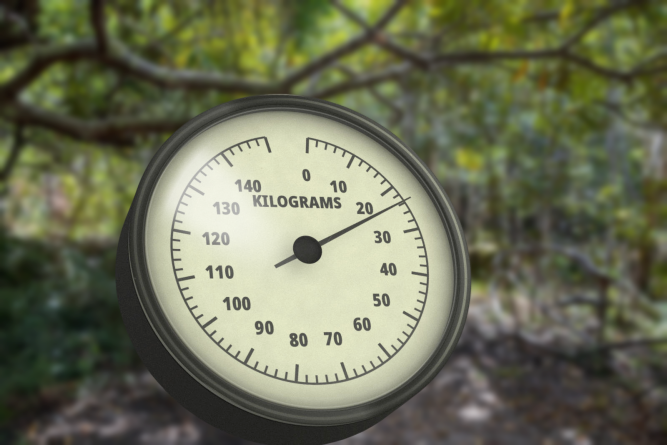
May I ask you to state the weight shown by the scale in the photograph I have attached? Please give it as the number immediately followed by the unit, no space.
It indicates 24kg
